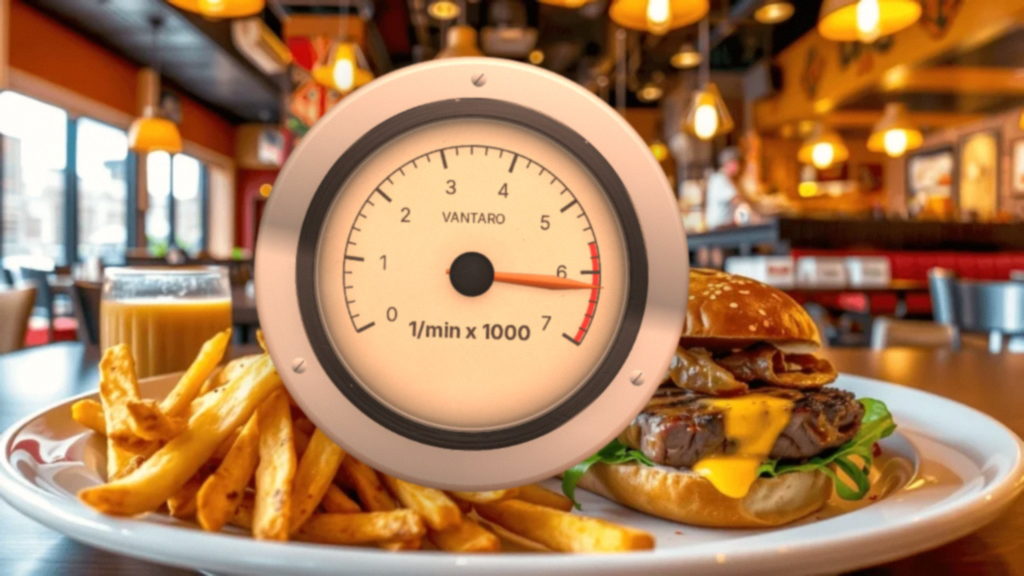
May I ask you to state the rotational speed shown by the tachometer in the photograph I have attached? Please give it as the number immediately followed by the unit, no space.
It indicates 6200rpm
